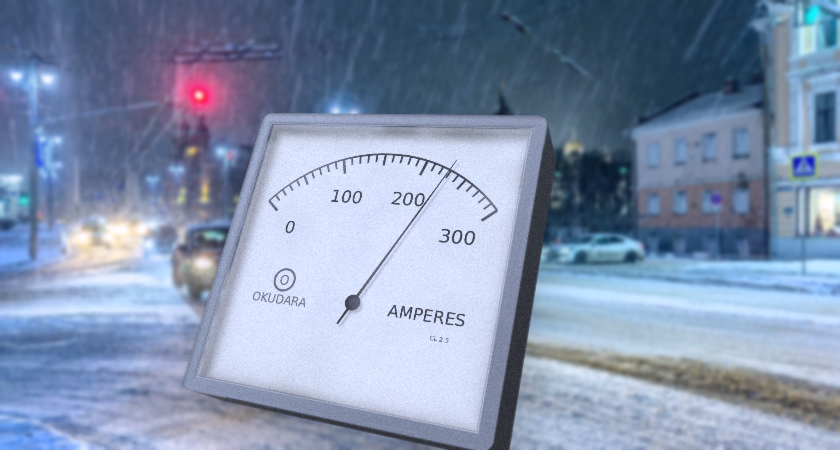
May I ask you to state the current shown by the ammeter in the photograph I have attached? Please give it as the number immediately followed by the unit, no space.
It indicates 230A
